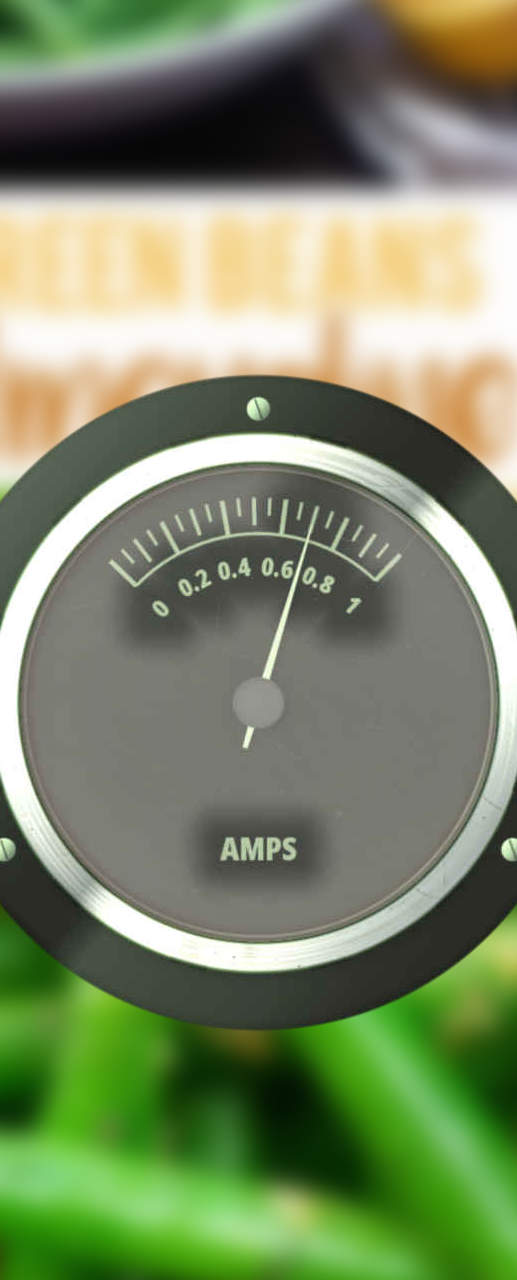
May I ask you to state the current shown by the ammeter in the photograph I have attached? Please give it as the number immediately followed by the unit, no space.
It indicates 0.7A
